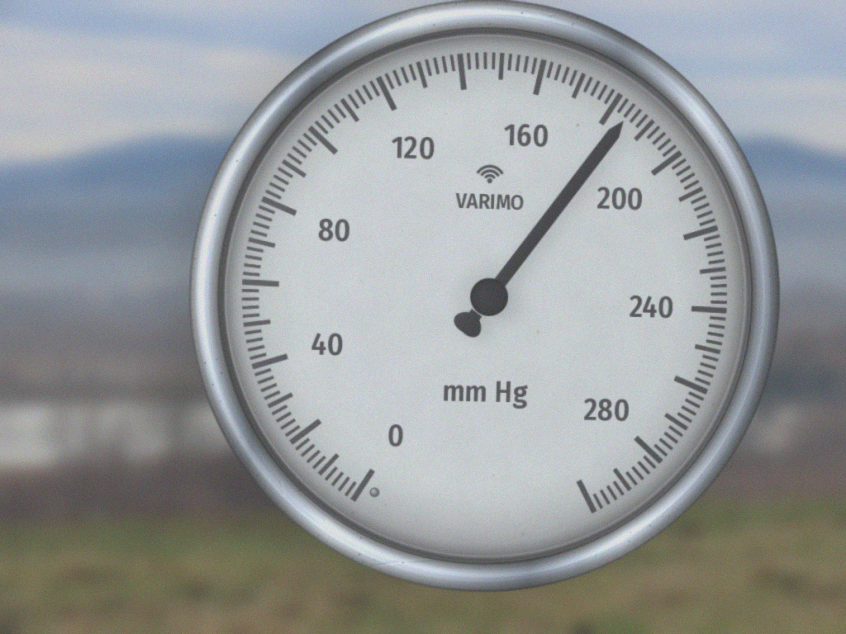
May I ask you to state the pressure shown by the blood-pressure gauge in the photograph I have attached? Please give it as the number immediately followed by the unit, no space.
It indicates 184mmHg
